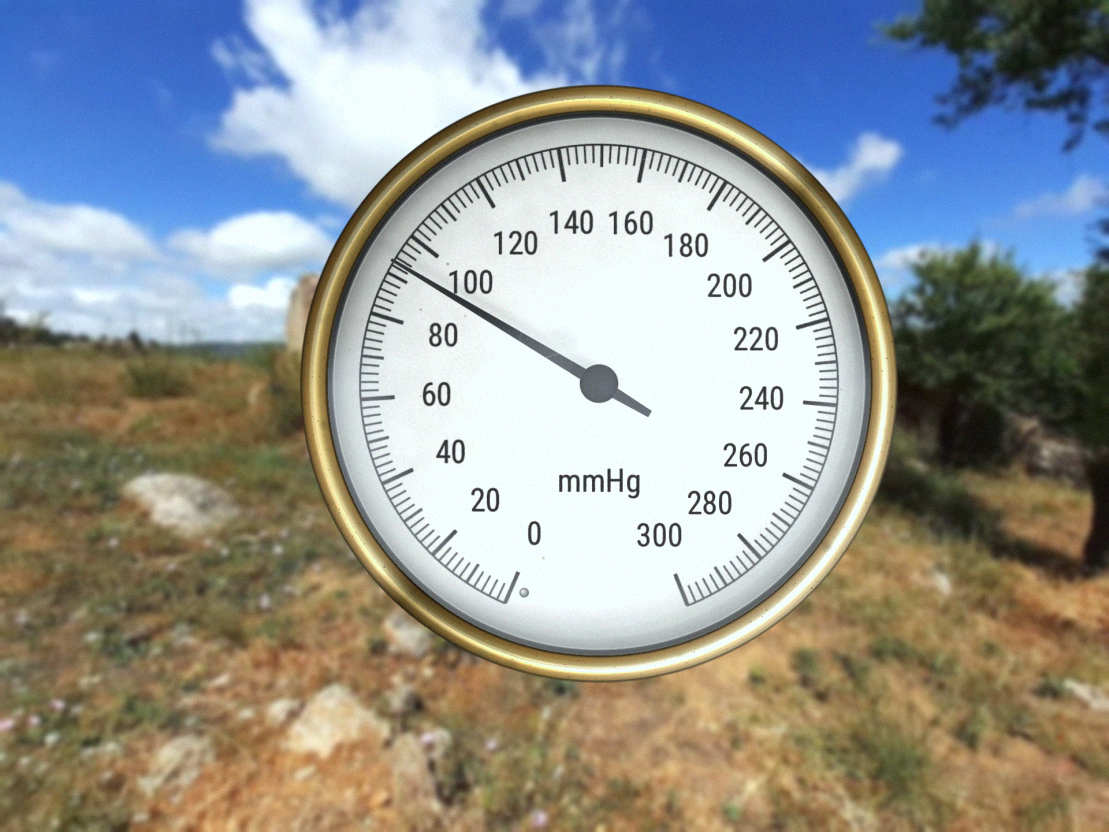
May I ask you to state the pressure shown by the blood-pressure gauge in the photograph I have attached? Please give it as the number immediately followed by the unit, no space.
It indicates 93mmHg
